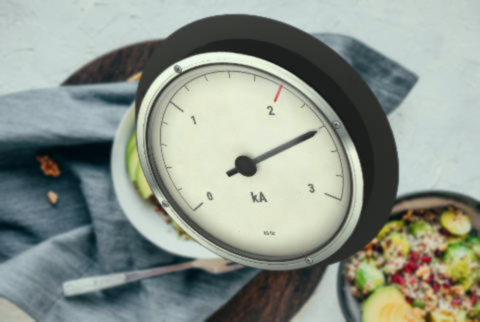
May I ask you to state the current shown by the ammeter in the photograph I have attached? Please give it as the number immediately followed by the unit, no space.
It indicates 2.4kA
